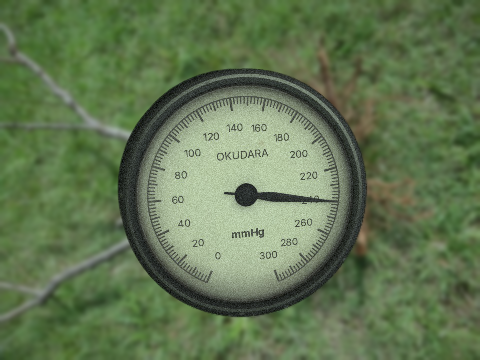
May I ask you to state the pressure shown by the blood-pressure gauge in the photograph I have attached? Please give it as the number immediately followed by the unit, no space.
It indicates 240mmHg
